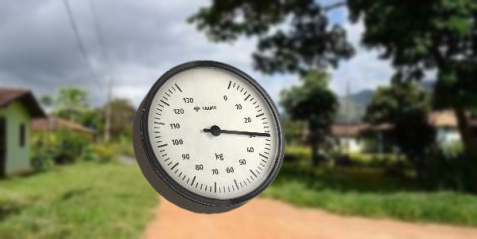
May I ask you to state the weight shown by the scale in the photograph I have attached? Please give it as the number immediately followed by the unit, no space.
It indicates 30kg
